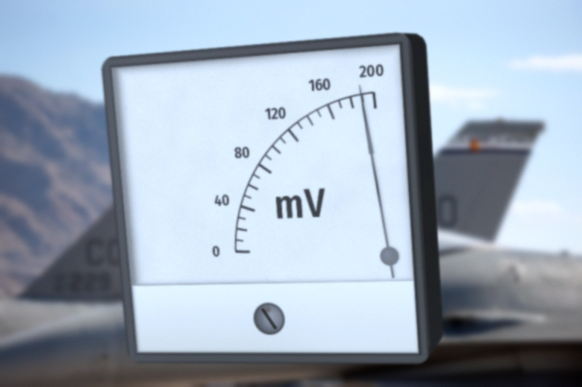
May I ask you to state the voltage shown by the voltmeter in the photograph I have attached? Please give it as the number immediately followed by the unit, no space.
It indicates 190mV
